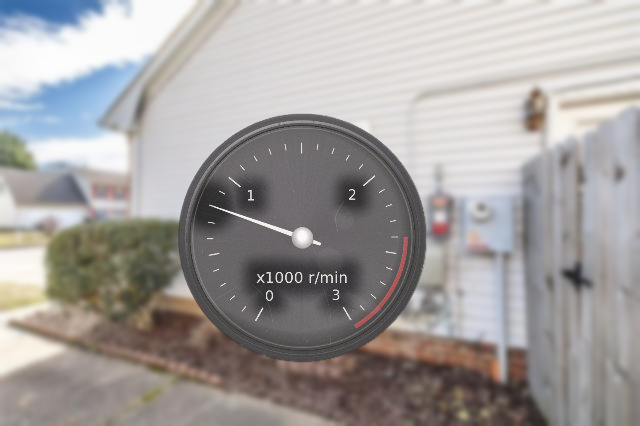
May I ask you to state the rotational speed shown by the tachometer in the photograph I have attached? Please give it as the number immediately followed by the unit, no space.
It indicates 800rpm
